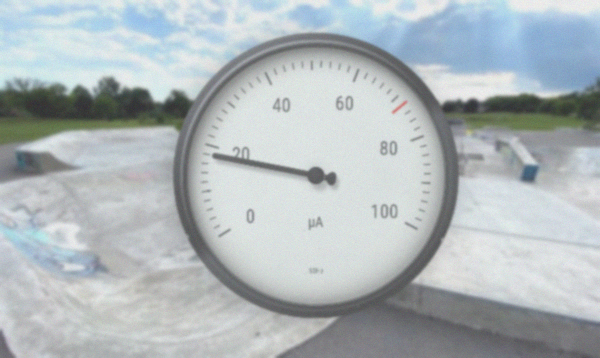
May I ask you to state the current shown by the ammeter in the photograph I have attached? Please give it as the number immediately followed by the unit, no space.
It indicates 18µA
